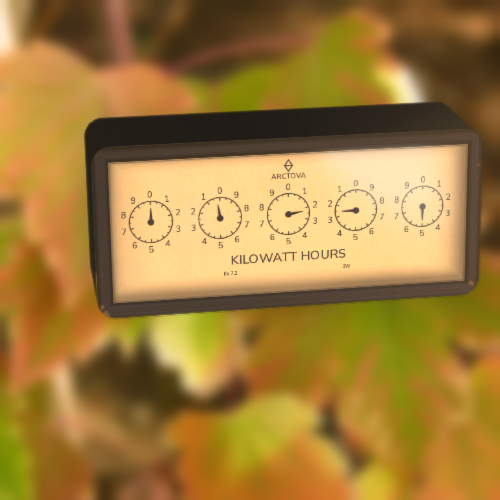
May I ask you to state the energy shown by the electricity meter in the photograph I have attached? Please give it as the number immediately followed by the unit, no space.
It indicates 225kWh
